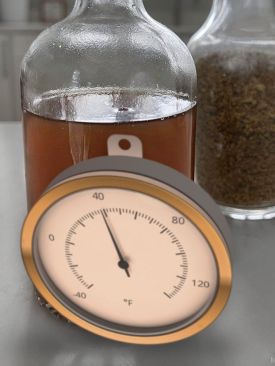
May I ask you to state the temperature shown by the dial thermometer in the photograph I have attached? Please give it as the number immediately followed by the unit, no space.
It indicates 40°F
